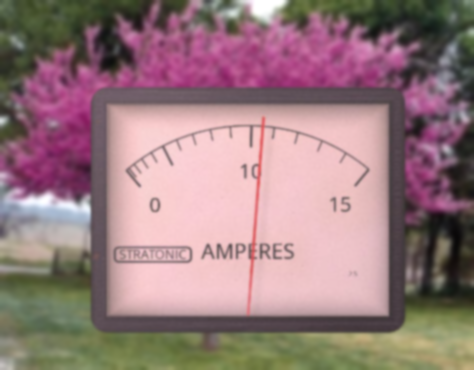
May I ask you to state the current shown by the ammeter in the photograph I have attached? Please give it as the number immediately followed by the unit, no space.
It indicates 10.5A
